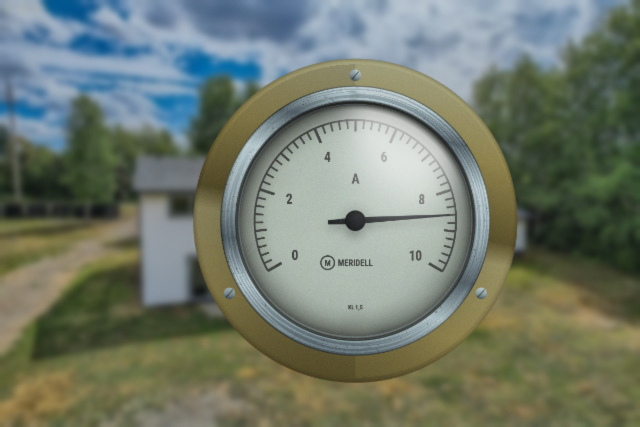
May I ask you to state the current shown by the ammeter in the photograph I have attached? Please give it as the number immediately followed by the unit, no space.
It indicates 8.6A
